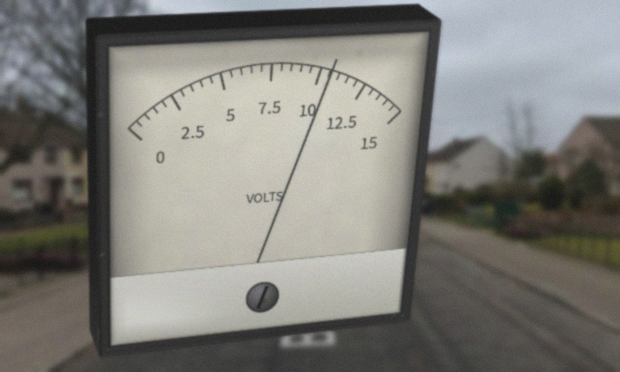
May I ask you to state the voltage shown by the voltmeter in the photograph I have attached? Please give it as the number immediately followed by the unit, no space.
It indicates 10.5V
